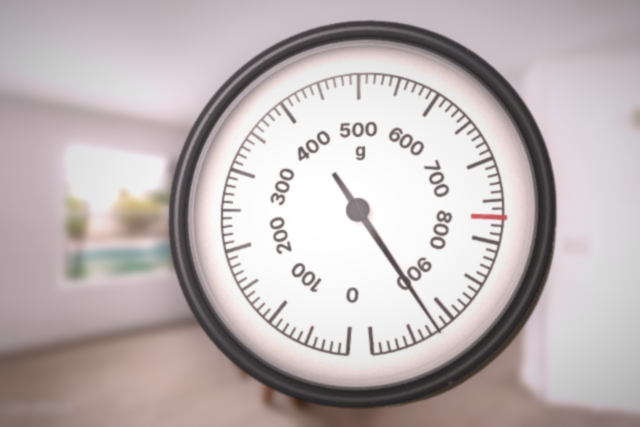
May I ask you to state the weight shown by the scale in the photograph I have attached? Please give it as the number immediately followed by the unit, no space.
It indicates 920g
